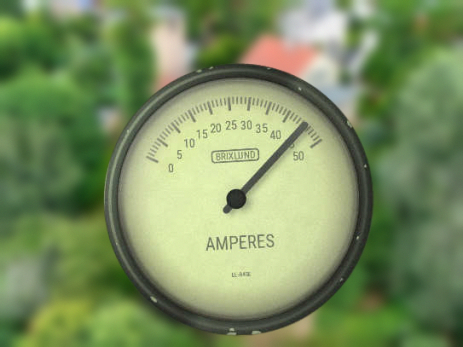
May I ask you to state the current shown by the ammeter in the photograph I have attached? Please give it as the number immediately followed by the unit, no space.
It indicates 45A
